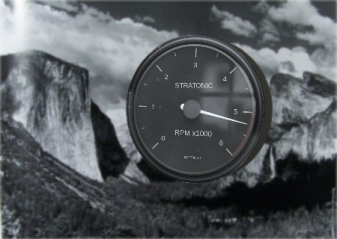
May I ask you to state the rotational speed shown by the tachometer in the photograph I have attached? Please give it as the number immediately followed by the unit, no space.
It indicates 5250rpm
